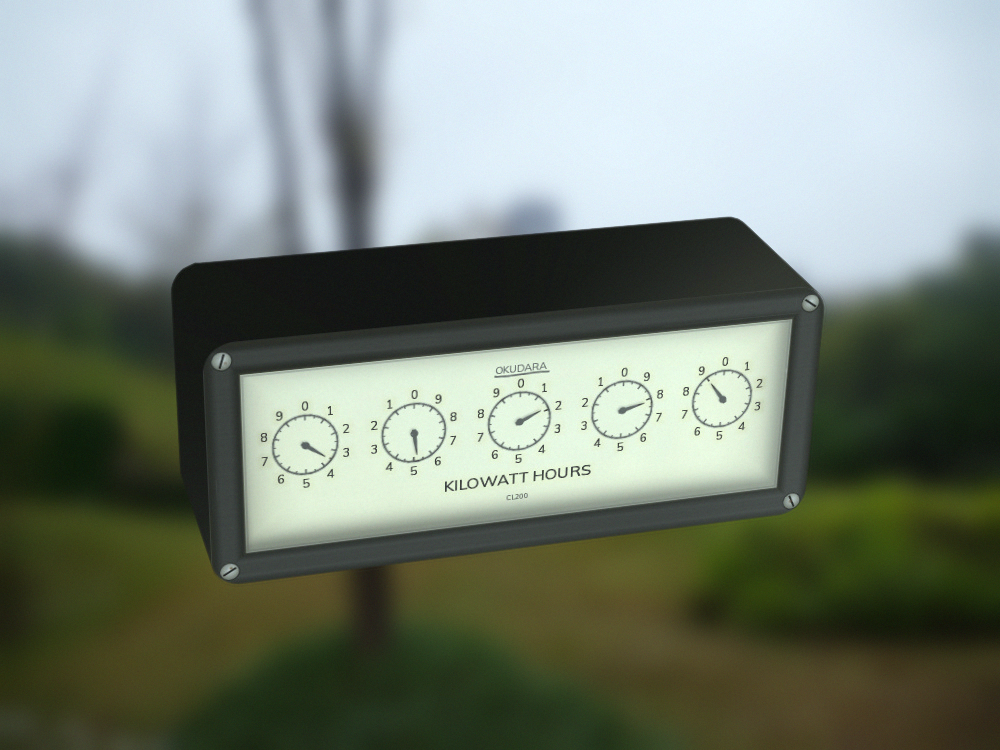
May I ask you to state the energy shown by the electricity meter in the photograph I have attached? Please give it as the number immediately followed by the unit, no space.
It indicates 35179kWh
